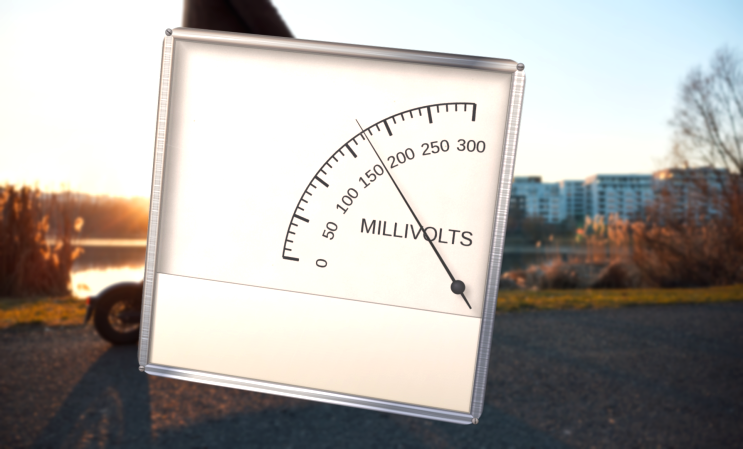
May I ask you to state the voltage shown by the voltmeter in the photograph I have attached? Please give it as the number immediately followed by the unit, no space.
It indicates 175mV
